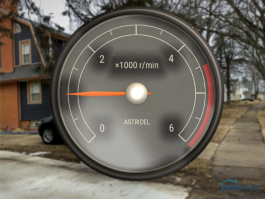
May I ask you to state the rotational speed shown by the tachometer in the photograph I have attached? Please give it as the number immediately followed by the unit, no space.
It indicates 1000rpm
